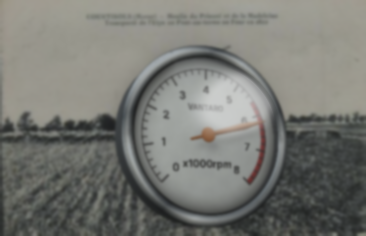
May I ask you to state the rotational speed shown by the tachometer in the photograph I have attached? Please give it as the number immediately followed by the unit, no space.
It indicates 6200rpm
